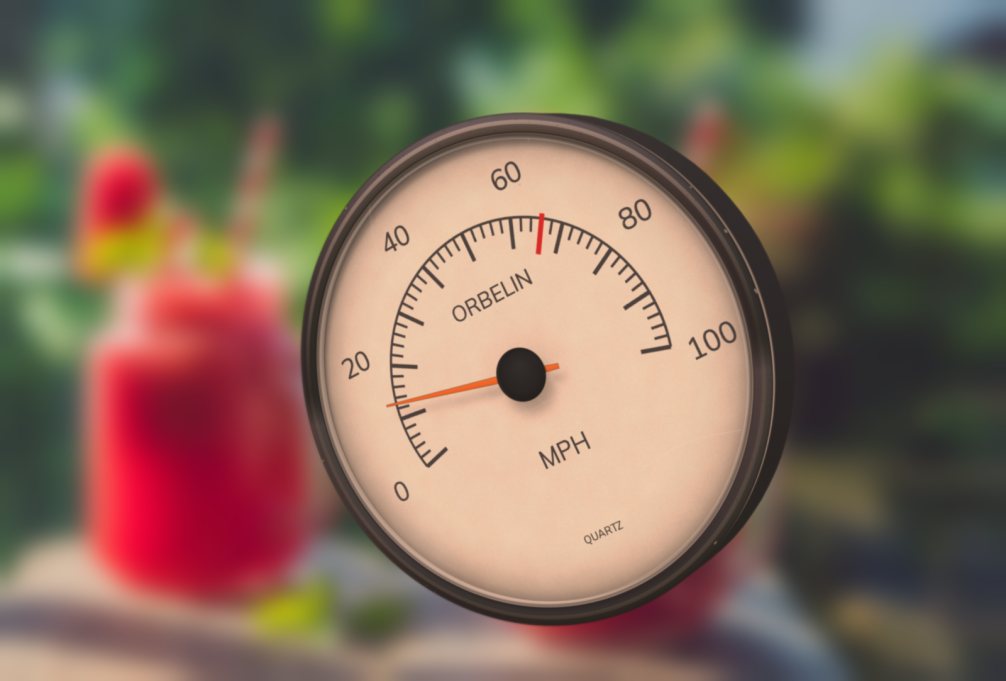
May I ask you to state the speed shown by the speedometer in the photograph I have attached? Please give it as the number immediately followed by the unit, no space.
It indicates 13mph
